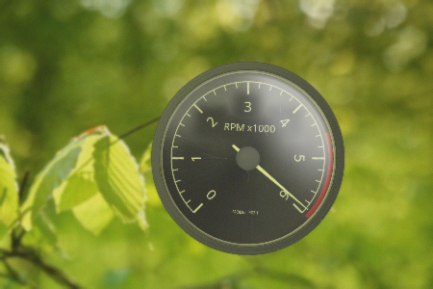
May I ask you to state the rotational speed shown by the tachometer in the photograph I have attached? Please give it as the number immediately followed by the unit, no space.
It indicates 5900rpm
